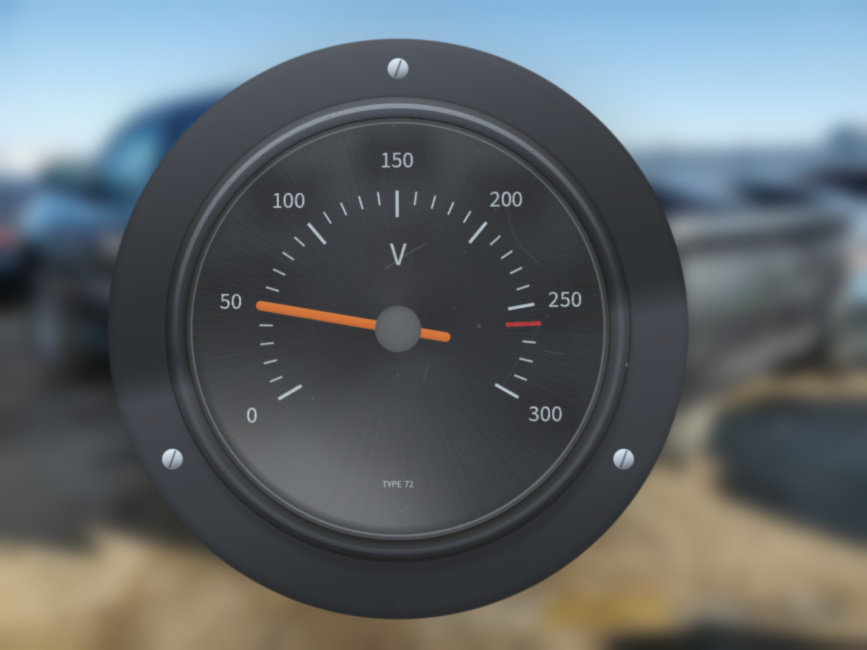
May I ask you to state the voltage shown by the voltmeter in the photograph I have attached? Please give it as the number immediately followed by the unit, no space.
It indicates 50V
